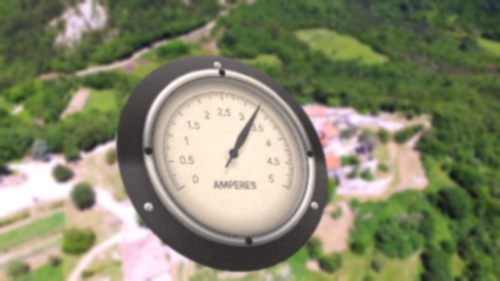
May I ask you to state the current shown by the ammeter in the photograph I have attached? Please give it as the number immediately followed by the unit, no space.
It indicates 3.25A
